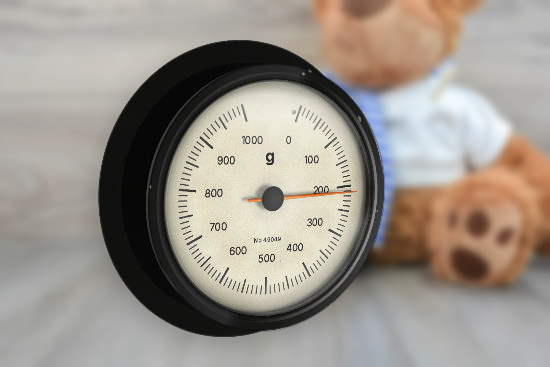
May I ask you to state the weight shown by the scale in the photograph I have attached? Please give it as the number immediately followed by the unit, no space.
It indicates 210g
